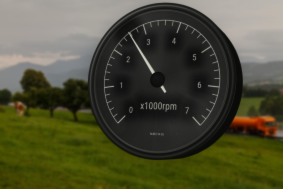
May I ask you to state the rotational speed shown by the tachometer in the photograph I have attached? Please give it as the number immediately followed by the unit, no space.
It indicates 2600rpm
